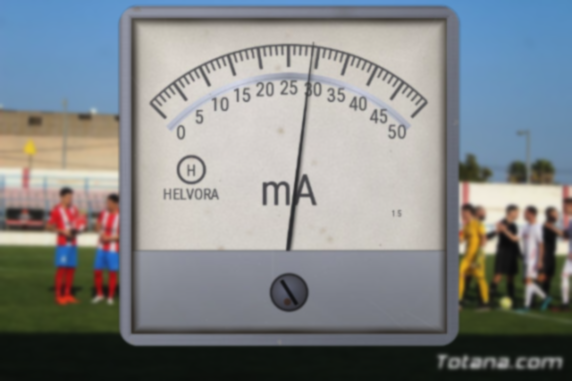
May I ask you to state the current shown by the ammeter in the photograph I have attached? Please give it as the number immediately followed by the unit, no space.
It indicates 29mA
